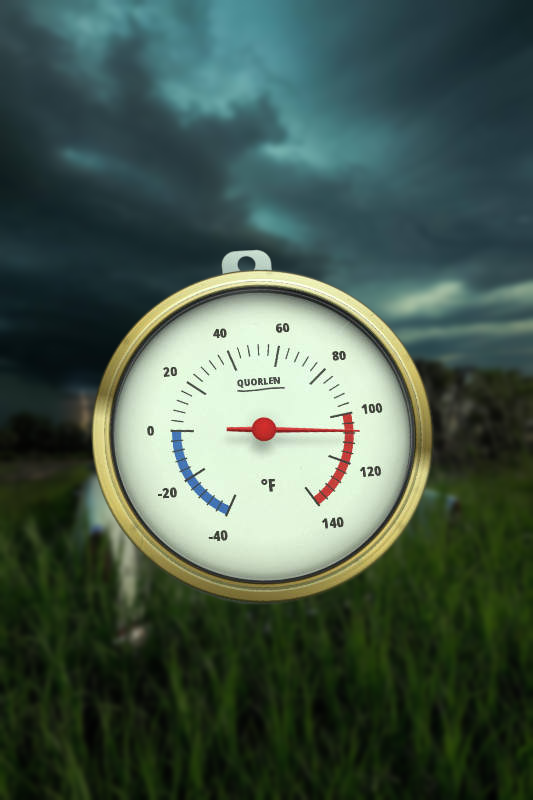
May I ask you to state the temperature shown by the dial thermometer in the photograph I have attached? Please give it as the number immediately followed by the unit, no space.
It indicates 108°F
